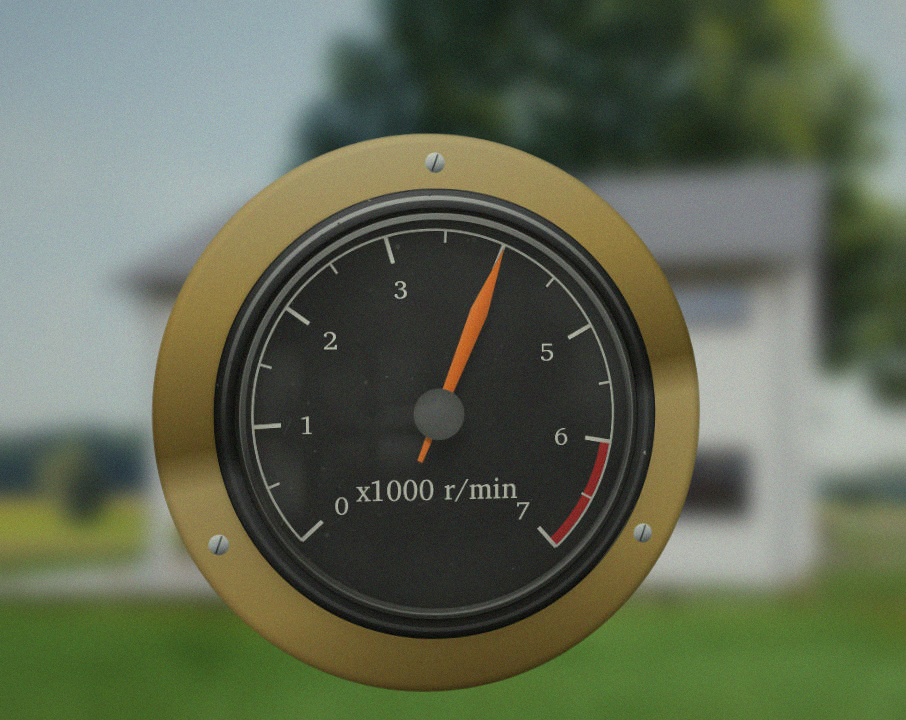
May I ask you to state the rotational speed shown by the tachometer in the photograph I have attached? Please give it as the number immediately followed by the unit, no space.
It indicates 4000rpm
